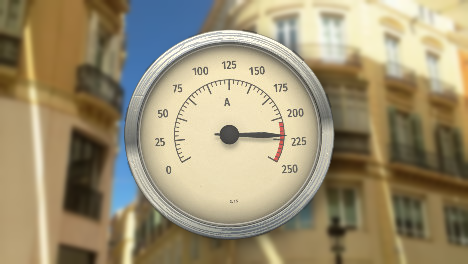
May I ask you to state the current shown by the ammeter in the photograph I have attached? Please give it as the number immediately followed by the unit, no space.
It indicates 220A
